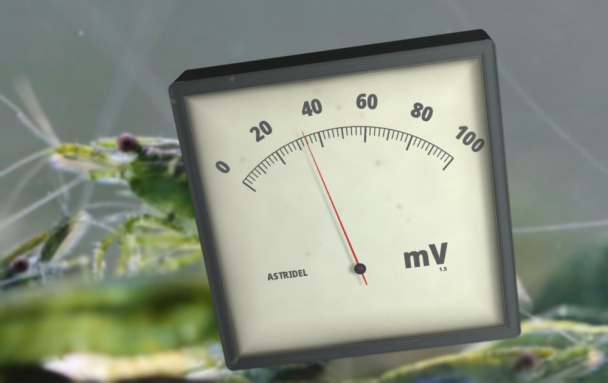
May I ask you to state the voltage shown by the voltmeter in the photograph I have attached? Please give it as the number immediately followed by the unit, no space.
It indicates 34mV
